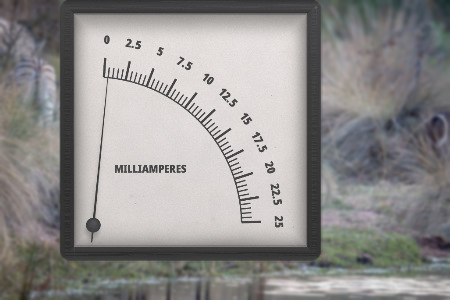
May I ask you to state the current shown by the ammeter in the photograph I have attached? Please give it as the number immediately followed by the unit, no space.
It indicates 0.5mA
